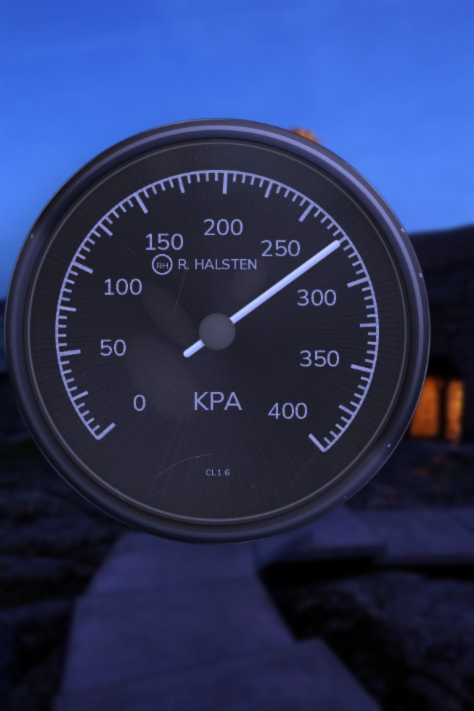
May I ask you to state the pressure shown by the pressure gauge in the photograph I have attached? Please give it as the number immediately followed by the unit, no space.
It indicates 275kPa
